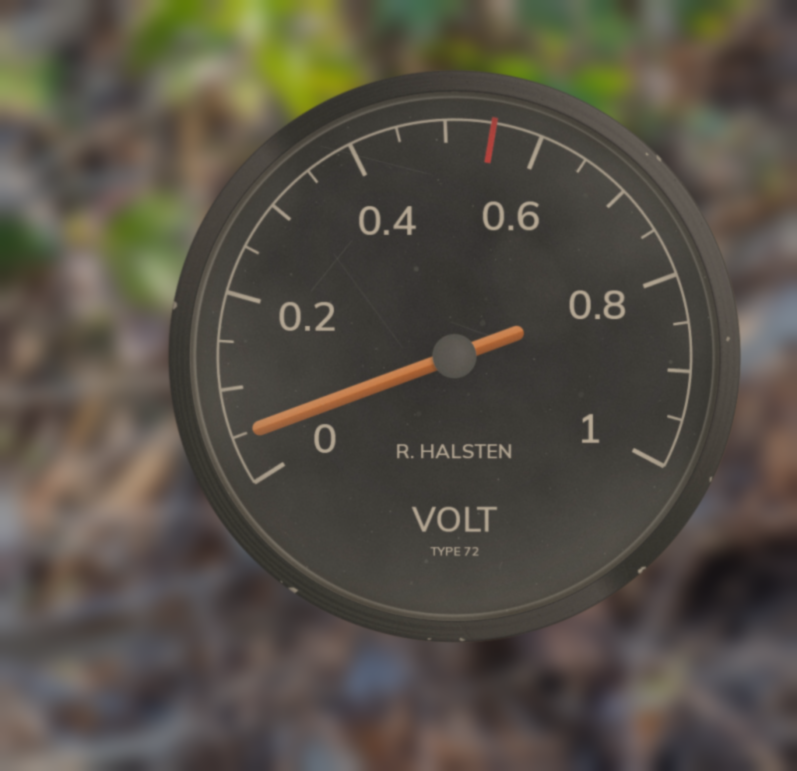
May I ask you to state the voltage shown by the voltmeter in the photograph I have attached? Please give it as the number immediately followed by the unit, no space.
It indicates 0.05V
